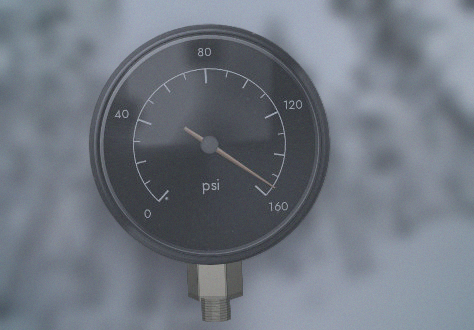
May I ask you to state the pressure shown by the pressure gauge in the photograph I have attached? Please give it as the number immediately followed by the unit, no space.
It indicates 155psi
